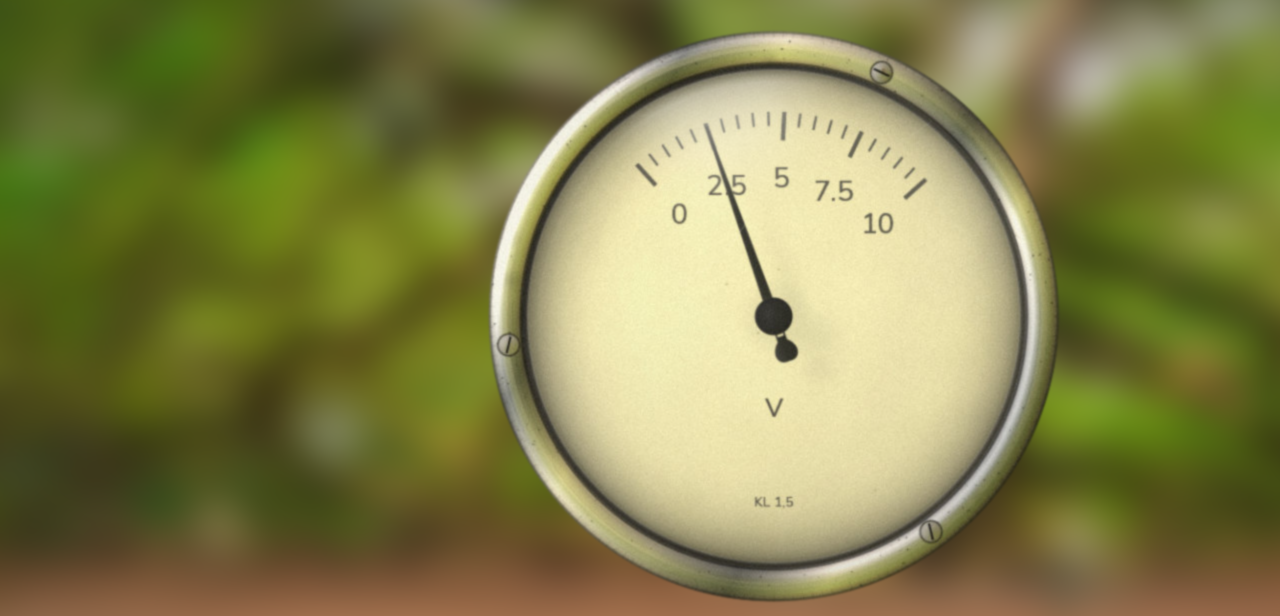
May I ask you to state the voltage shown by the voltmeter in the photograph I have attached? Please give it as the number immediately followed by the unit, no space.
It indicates 2.5V
